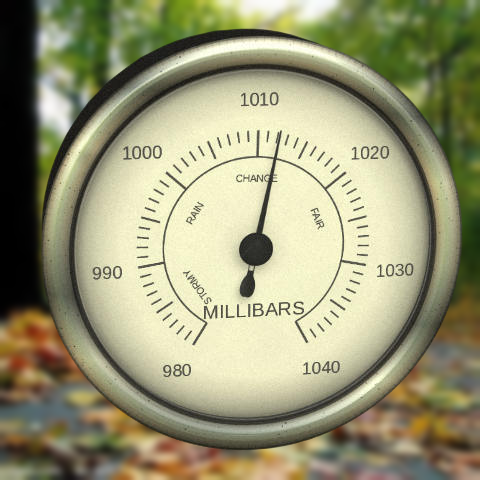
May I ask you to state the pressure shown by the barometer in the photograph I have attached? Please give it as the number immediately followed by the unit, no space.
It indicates 1012mbar
